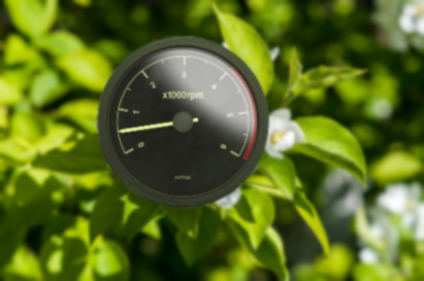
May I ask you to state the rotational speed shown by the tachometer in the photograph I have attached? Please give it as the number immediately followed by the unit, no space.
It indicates 500rpm
